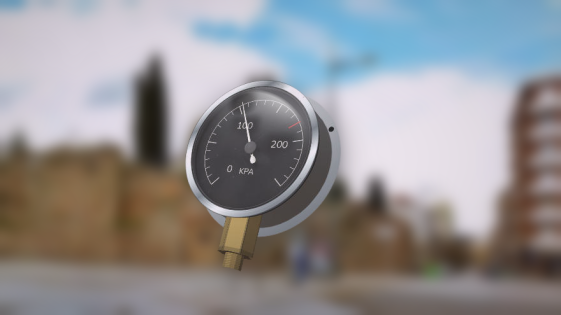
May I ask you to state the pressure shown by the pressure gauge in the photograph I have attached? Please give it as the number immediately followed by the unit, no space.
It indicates 105kPa
